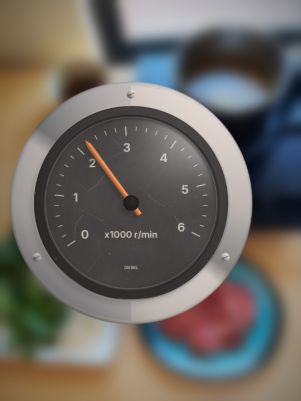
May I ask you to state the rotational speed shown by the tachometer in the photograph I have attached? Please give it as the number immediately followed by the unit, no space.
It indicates 2200rpm
